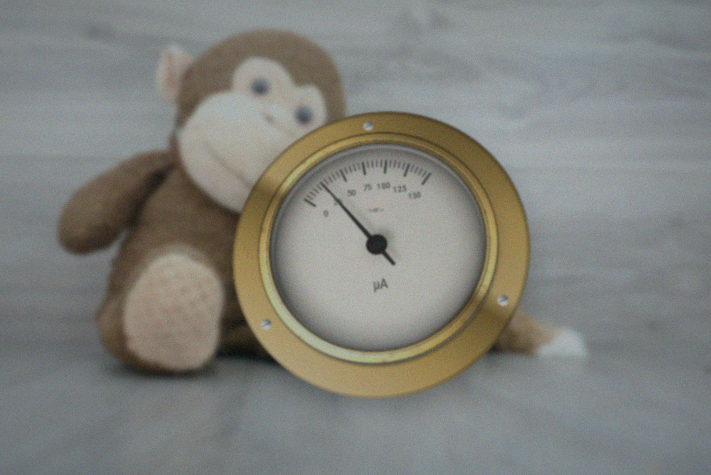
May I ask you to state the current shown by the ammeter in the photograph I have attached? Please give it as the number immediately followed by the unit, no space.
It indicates 25µA
